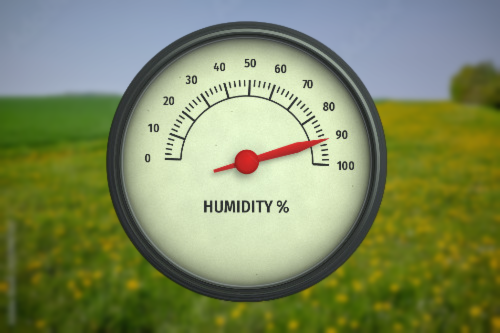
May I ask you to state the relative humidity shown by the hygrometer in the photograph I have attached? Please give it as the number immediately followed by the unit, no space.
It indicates 90%
